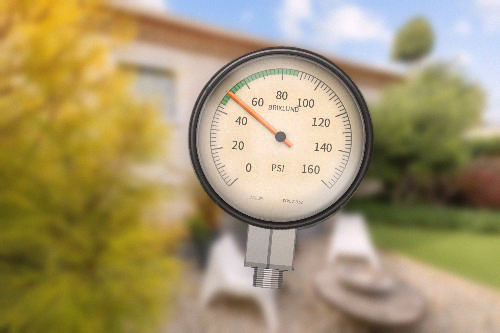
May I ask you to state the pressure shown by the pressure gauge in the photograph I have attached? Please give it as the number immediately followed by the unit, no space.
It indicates 50psi
